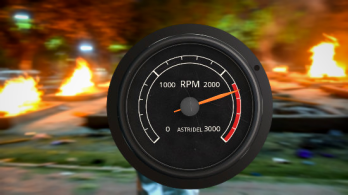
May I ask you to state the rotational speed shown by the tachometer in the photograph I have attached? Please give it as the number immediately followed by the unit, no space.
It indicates 2300rpm
